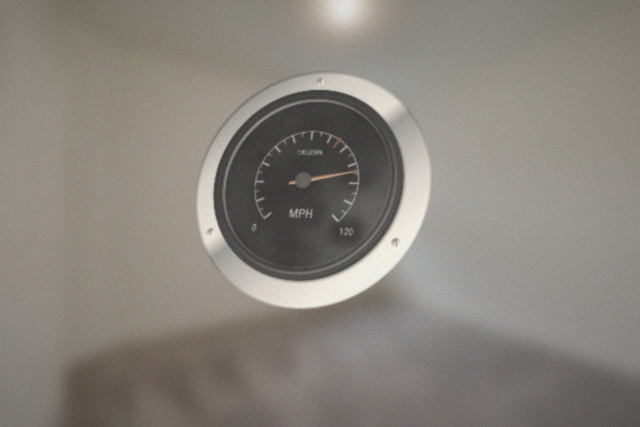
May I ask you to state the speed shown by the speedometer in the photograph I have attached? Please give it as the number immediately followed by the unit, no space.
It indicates 95mph
